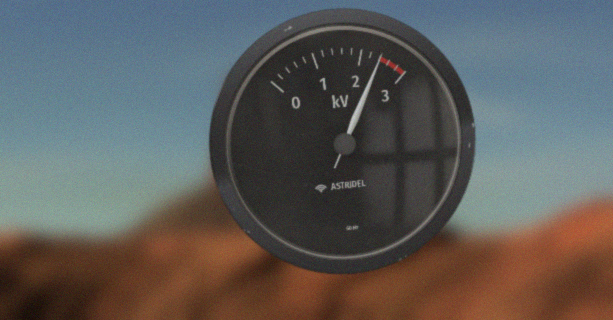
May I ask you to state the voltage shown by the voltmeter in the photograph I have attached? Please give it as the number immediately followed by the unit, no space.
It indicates 2.4kV
